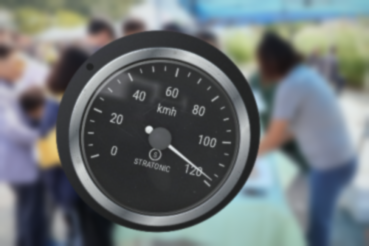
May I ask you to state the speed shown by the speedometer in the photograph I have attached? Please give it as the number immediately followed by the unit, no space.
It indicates 117.5km/h
